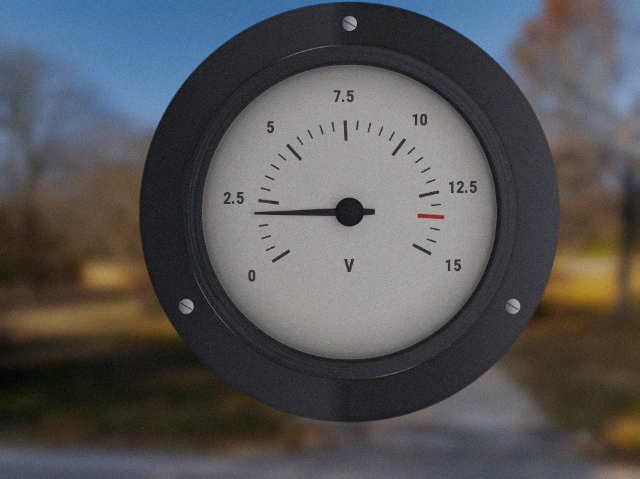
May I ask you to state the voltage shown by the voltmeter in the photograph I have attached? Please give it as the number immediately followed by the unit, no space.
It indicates 2V
